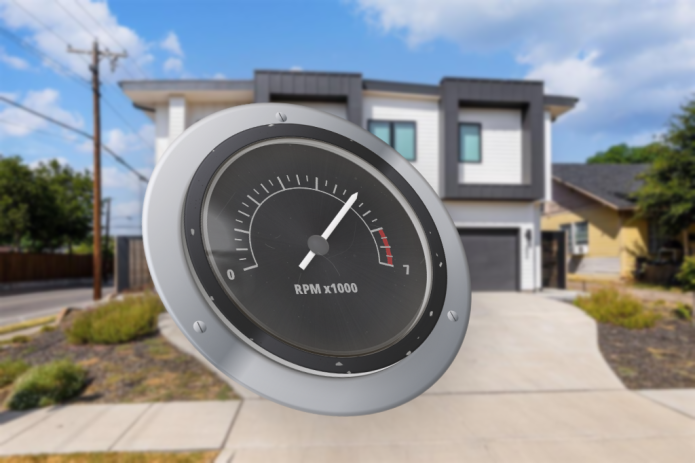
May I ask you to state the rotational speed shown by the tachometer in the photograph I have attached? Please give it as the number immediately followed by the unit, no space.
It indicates 5000rpm
